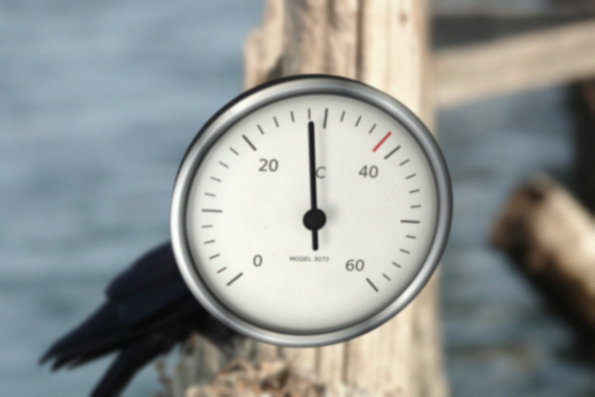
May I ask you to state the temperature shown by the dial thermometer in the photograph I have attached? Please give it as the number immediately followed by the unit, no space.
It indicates 28°C
